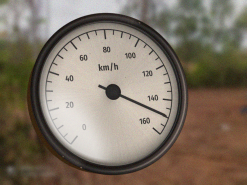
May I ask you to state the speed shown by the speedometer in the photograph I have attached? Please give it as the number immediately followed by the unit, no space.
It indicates 150km/h
